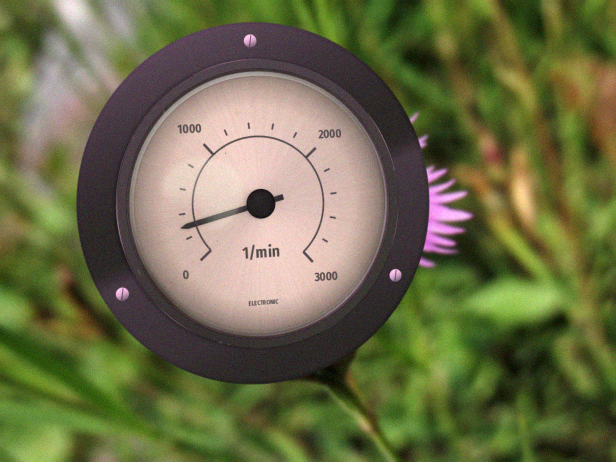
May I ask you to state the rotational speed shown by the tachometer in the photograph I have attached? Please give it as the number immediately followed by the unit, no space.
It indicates 300rpm
